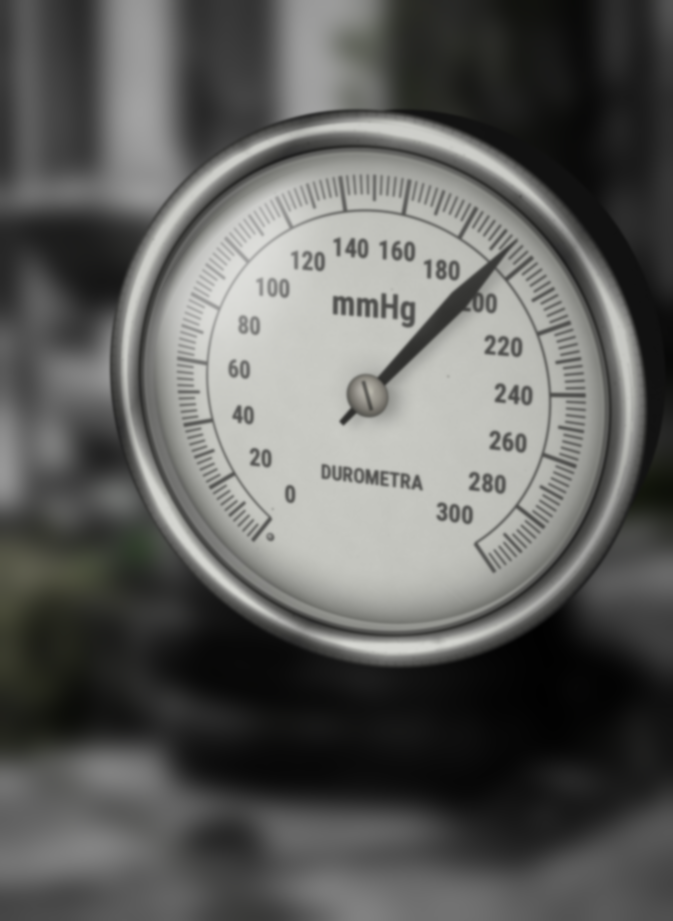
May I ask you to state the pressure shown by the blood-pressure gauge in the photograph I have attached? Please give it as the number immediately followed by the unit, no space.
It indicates 194mmHg
